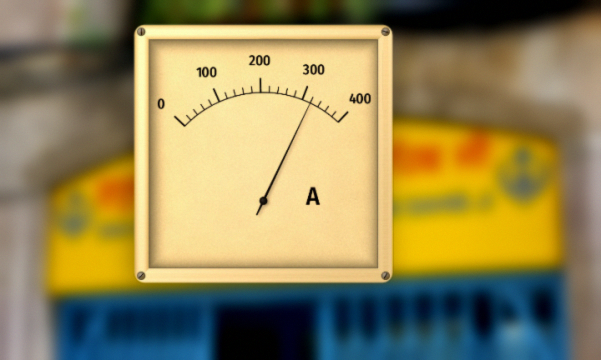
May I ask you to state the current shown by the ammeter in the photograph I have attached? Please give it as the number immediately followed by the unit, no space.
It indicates 320A
